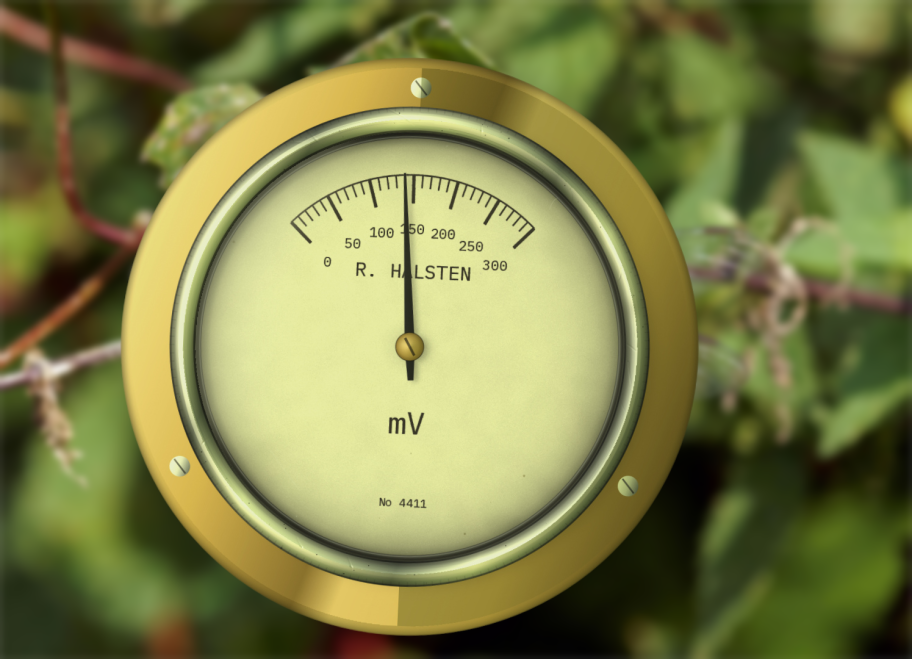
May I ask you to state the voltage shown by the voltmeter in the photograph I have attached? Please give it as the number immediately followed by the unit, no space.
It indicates 140mV
